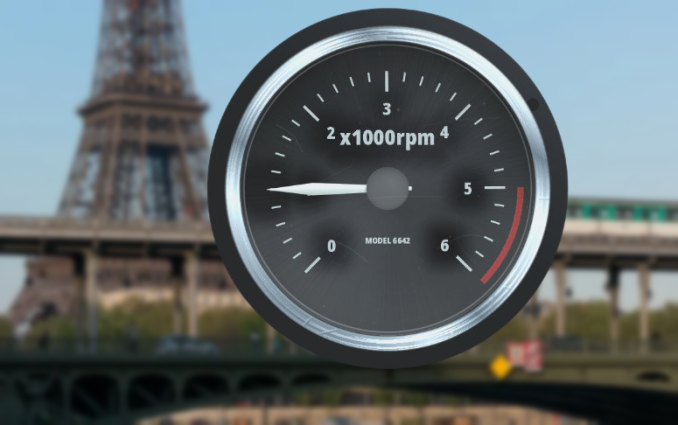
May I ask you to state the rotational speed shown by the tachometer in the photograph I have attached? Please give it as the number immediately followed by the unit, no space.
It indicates 1000rpm
